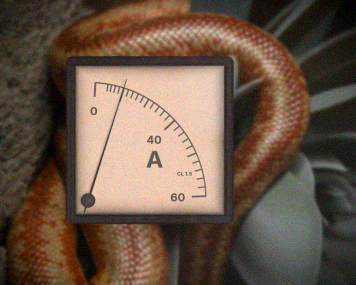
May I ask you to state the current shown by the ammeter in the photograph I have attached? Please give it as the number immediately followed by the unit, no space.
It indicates 20A
